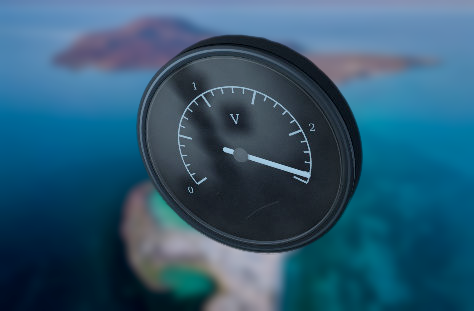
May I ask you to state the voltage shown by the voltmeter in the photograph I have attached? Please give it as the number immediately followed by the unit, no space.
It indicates 2.4V
